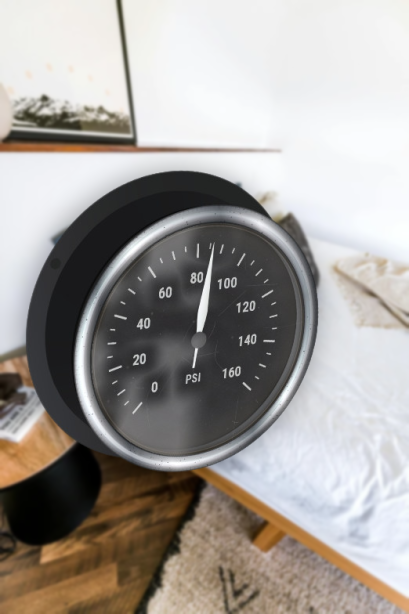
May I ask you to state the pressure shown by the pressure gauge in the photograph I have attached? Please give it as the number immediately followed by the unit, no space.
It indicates 85psi
